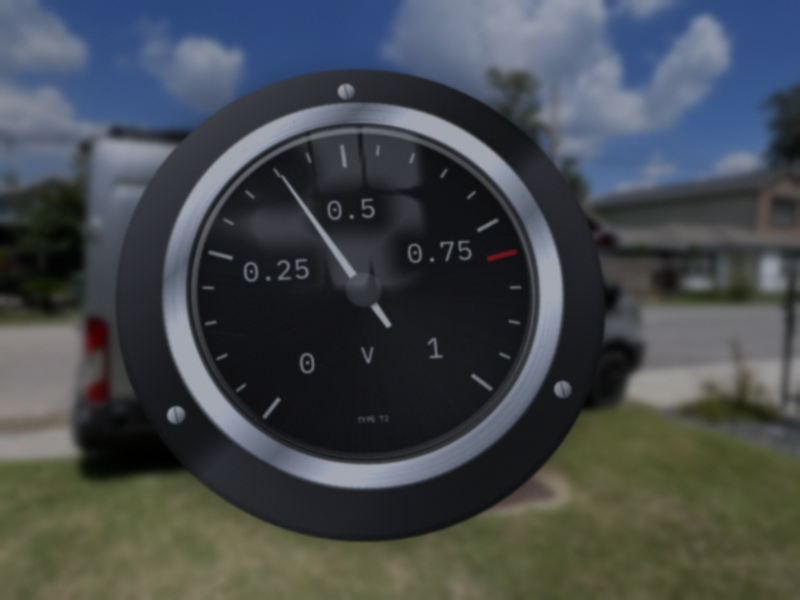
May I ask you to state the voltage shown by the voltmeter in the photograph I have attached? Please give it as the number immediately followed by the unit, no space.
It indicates 0.4V
